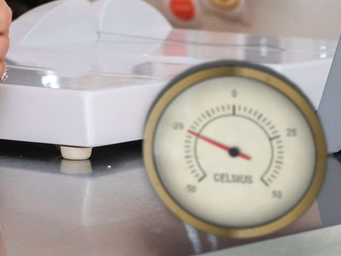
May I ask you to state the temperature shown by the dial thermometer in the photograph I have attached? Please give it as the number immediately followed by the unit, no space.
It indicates -25°C
